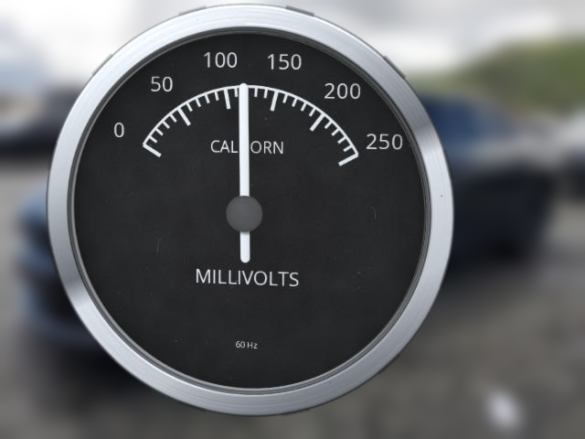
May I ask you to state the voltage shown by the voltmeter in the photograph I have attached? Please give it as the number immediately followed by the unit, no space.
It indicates 120mV
